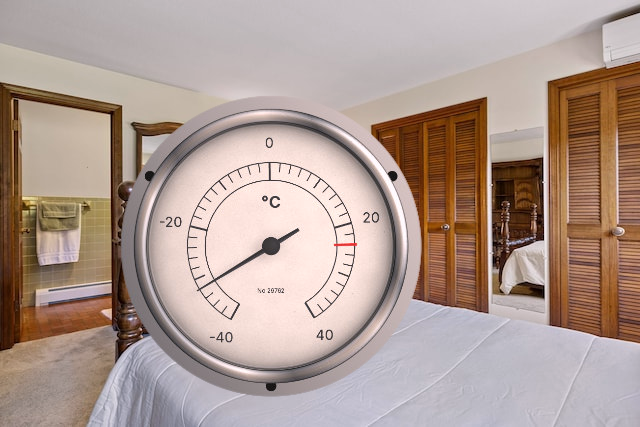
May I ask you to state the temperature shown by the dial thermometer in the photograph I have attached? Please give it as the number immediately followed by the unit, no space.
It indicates -32°C
